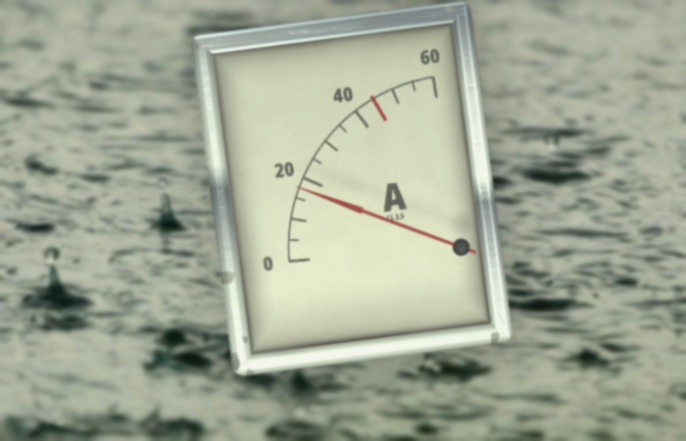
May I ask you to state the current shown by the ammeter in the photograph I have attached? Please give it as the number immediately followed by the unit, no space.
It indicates 17.5A
